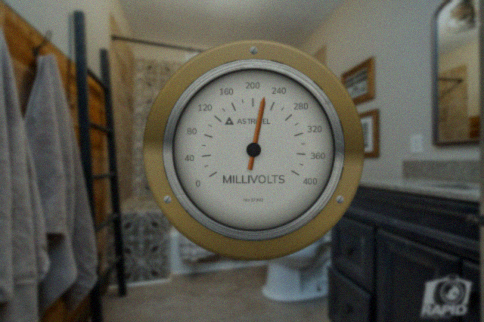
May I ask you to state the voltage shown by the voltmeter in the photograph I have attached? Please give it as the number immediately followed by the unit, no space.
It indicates 220mV
